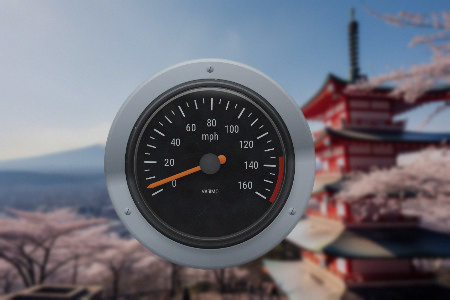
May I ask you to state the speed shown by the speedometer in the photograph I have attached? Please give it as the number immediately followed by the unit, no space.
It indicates 5mph
